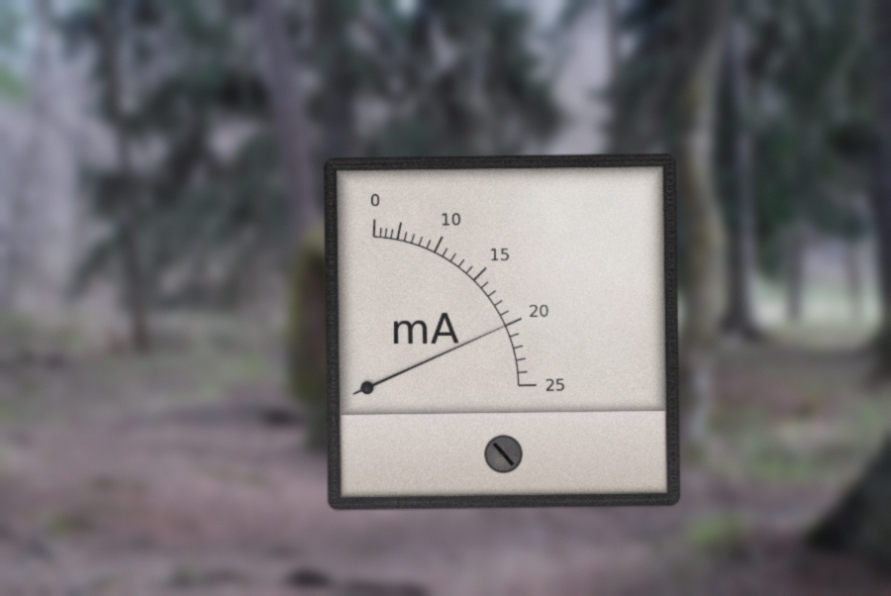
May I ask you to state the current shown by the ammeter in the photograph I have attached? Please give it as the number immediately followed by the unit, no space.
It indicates 20mA
